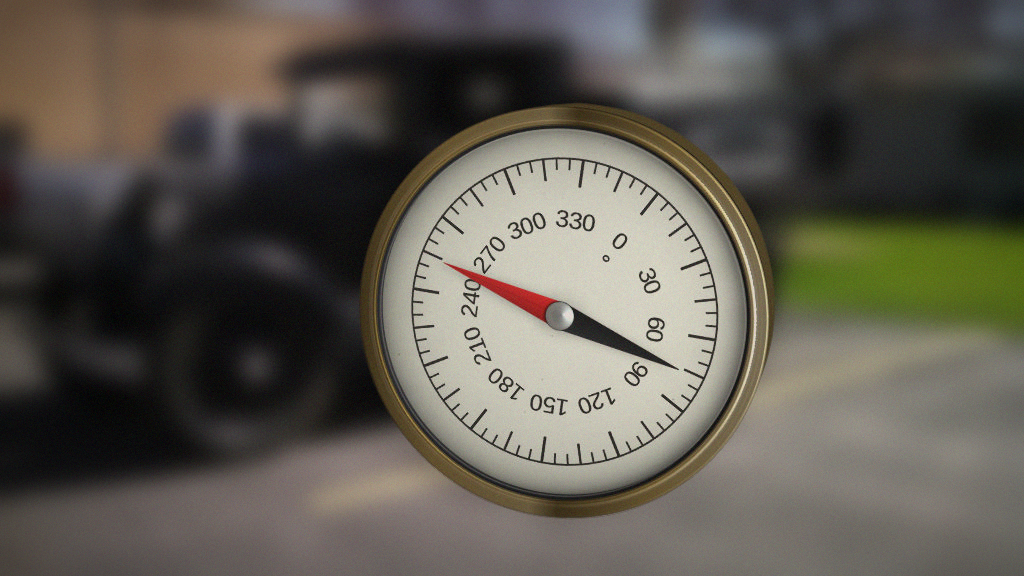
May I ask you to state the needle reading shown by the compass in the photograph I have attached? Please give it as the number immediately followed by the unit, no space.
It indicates 255°
